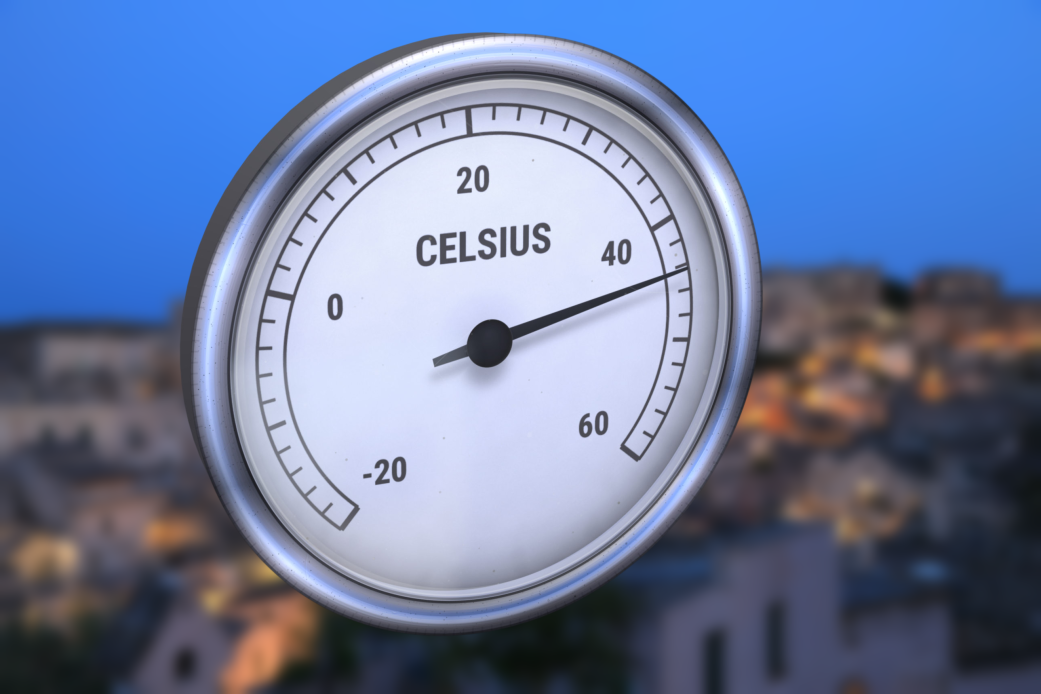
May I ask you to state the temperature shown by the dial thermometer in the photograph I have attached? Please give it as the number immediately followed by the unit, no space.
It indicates 44°C
